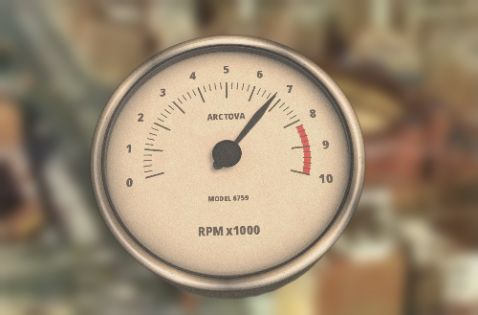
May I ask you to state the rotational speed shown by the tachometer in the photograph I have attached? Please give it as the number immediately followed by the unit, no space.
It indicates 6800rpm
